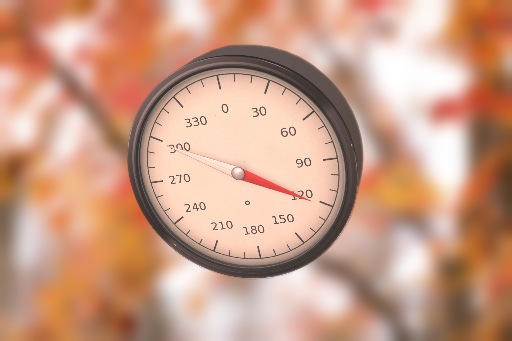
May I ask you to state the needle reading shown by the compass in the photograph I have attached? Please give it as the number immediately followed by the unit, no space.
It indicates 120°
